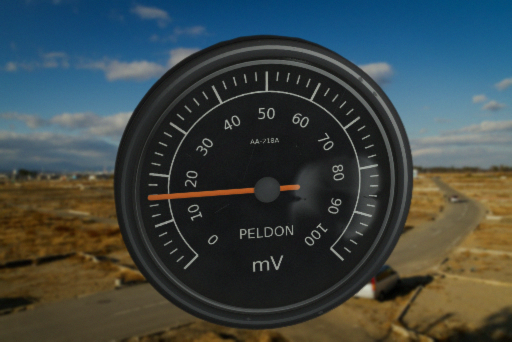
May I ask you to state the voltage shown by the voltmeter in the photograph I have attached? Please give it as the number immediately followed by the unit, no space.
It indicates 16mV
